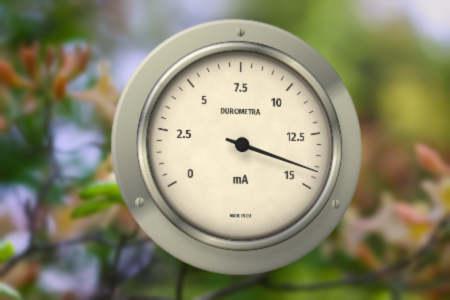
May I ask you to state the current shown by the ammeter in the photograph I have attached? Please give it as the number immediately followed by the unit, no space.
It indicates 14.25mA
